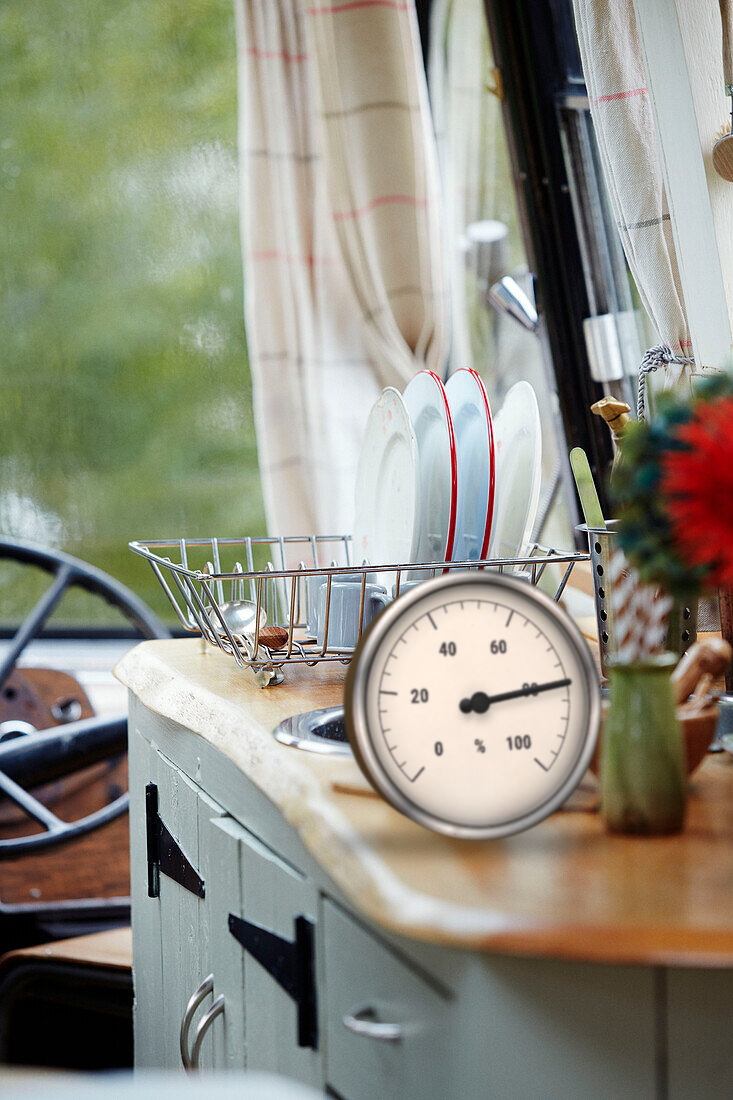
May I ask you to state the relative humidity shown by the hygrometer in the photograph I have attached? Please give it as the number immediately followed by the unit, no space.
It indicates 80%
